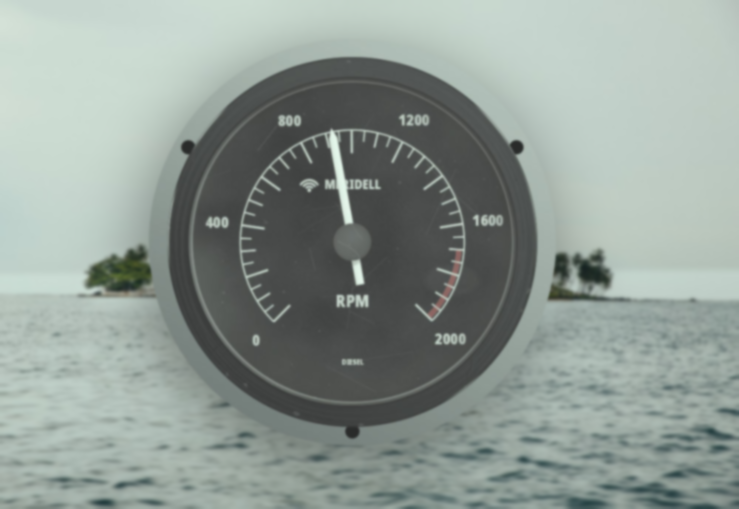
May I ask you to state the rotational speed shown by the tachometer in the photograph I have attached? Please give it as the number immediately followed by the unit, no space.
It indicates 925rpm
